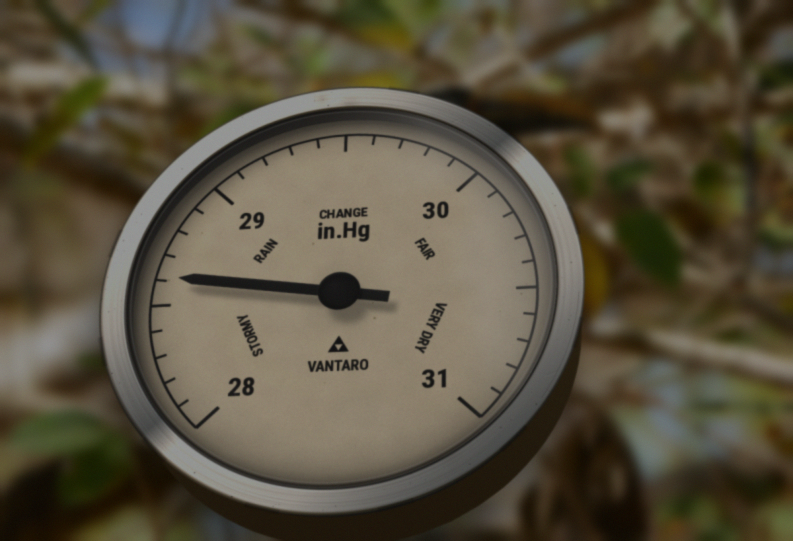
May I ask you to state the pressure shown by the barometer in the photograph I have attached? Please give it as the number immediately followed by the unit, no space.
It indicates 28.6inHg
